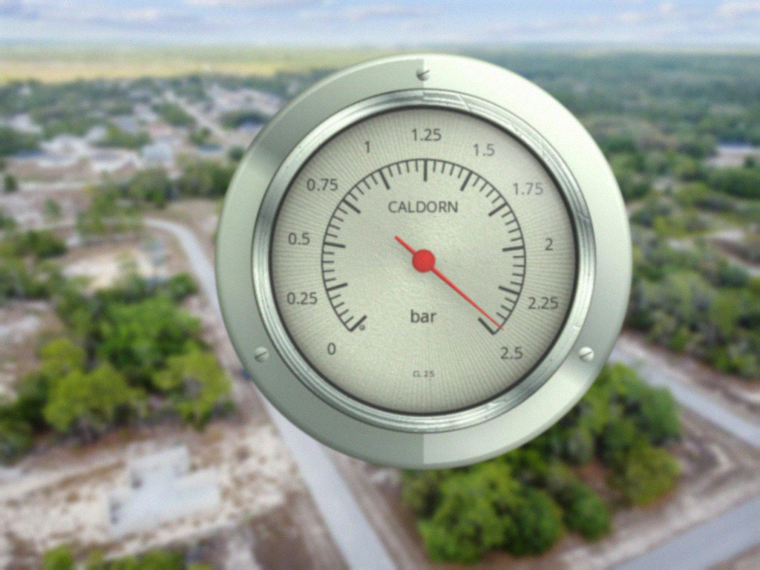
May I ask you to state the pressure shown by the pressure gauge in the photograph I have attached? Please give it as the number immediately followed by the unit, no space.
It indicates 2.45bar
